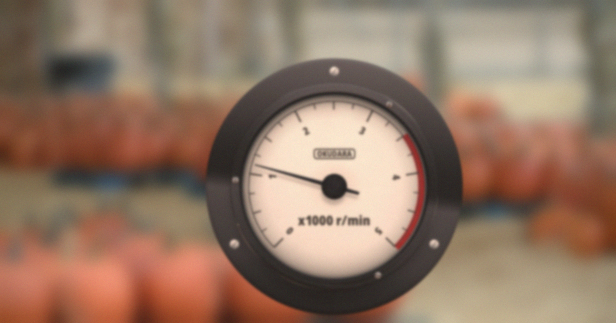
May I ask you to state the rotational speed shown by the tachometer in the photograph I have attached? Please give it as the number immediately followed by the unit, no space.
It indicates 1125rpm
